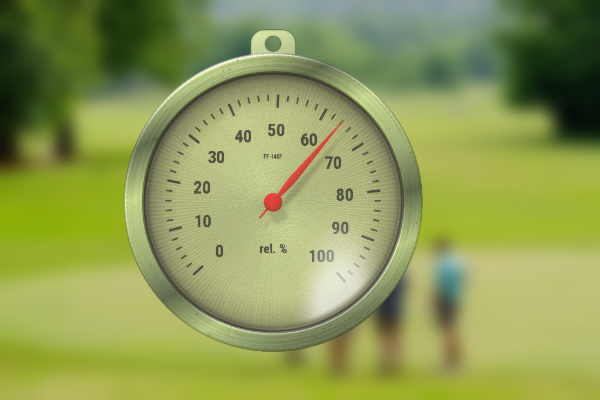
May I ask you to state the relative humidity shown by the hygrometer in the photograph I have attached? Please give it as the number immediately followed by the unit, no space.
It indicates 64%
